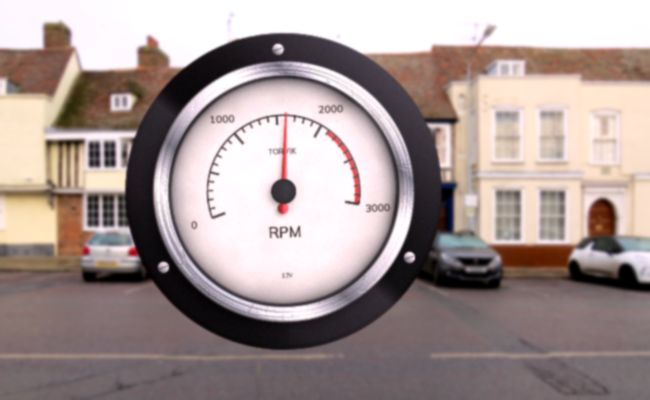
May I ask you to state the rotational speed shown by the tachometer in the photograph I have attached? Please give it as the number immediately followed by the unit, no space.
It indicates 1600rpm
